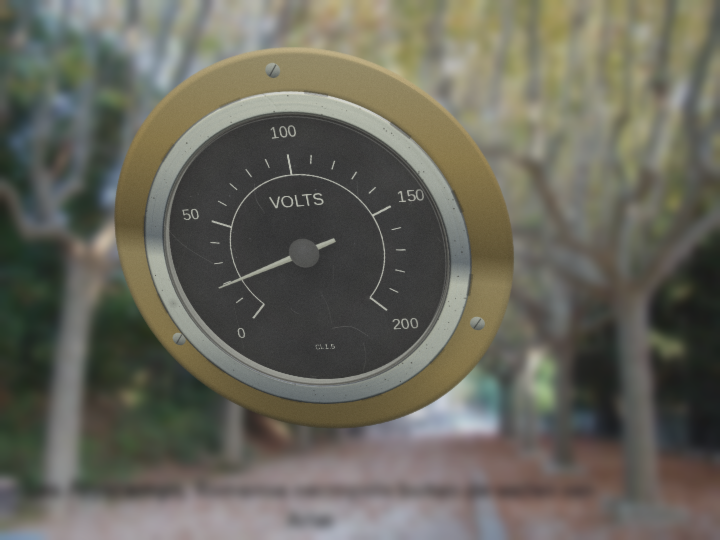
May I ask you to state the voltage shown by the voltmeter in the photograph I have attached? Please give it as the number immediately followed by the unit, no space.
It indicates 20V
